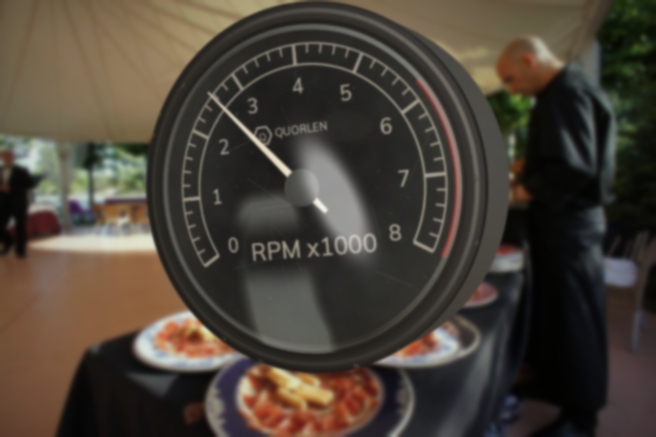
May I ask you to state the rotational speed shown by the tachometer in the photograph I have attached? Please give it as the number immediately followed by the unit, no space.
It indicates 2600rpm
